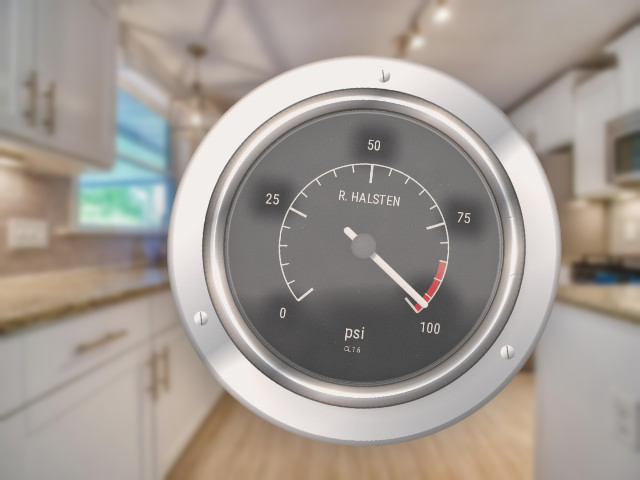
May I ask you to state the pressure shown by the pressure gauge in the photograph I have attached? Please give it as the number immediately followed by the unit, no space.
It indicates 97.5psi
